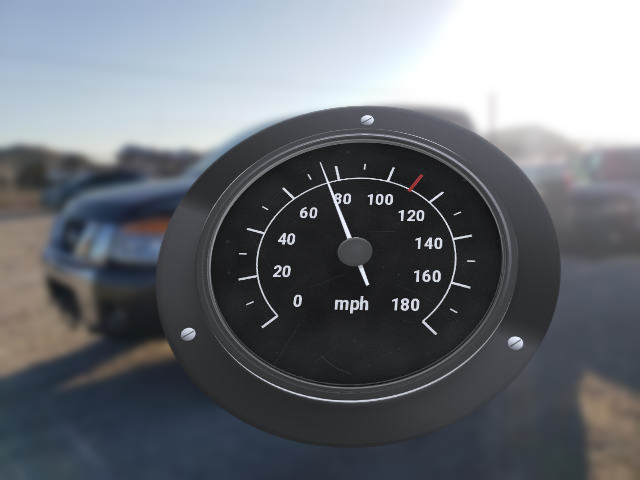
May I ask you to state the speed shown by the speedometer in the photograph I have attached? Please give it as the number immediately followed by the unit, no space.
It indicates 75mph
